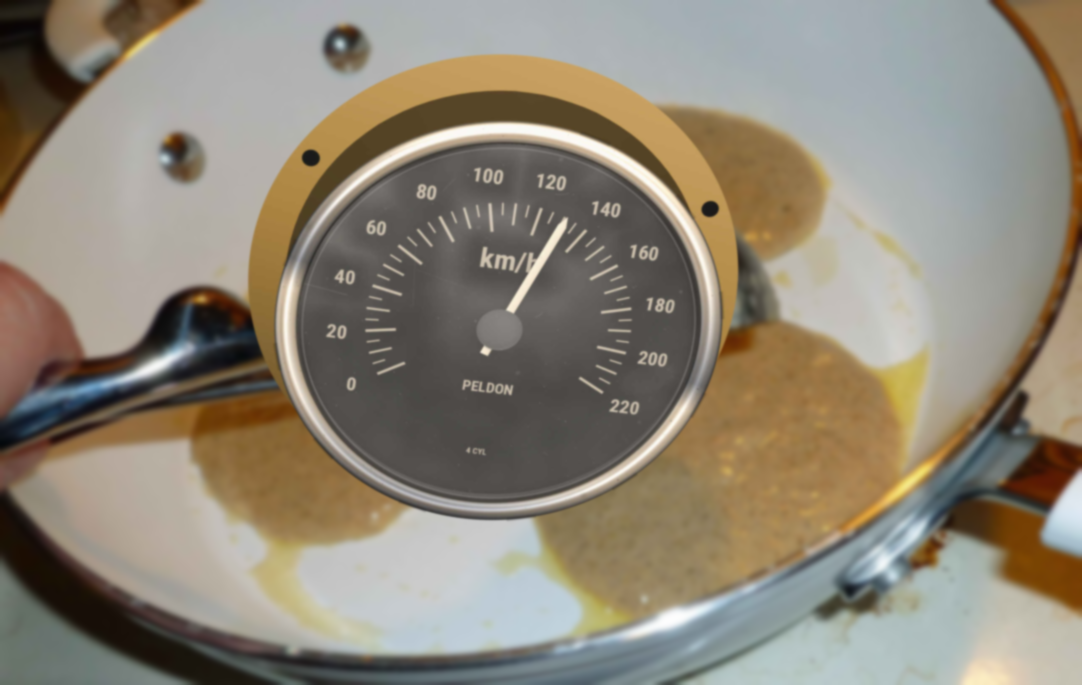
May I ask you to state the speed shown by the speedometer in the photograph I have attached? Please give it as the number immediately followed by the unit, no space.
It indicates 130km/h
